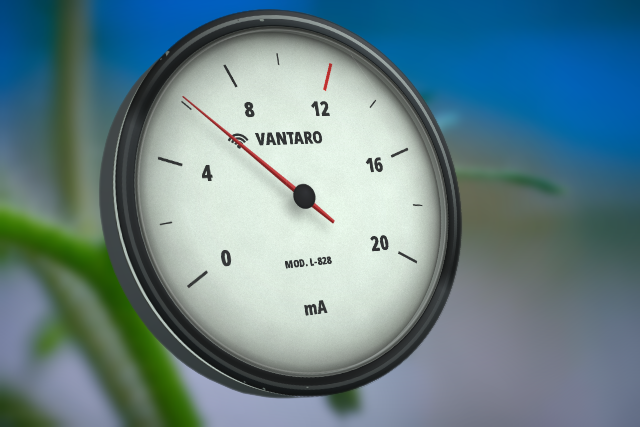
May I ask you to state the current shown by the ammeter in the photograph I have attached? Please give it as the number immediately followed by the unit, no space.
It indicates 6mA
